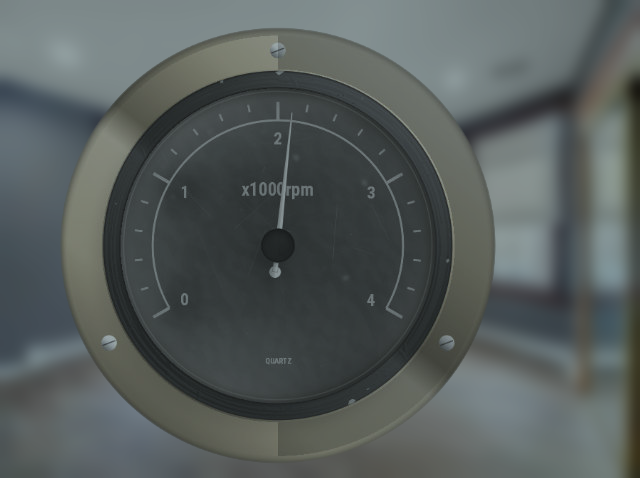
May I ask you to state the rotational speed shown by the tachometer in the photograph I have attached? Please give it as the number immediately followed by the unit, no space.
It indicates 2100rpm
